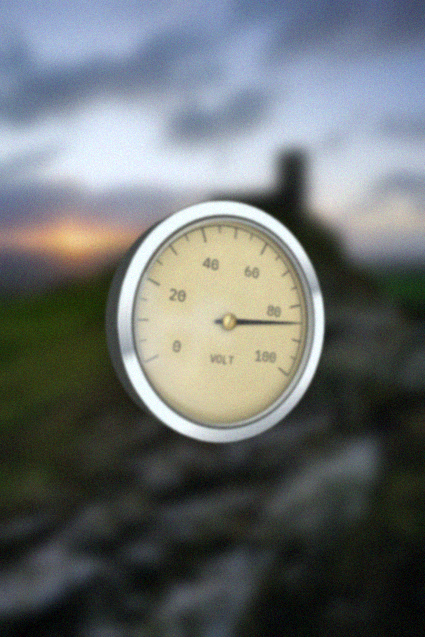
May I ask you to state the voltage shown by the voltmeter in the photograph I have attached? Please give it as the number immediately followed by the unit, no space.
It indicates 85V
